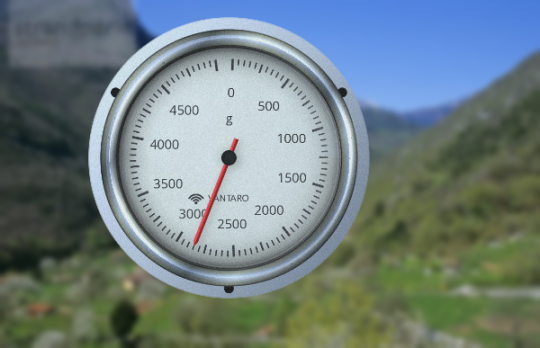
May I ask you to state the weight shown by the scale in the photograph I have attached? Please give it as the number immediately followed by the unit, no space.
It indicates 2850g
